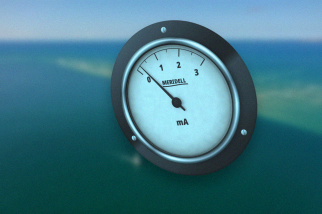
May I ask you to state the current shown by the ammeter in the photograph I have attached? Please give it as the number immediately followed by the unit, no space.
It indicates 0.25mA
